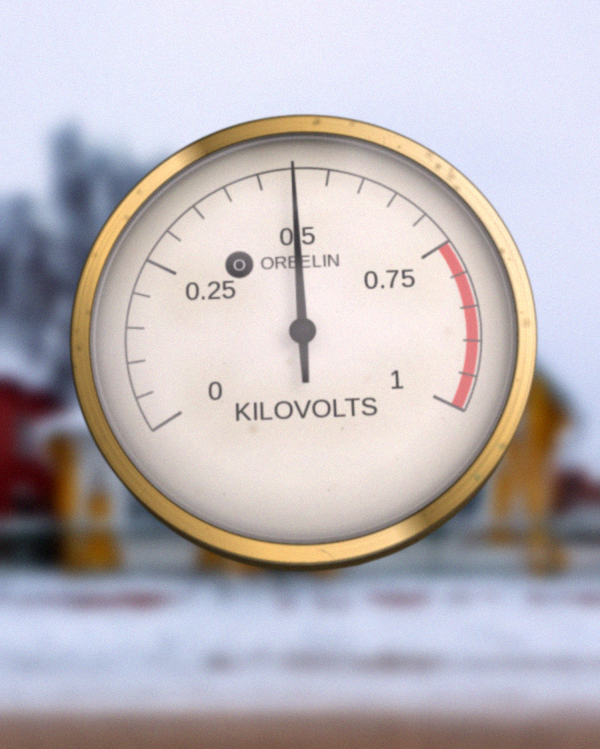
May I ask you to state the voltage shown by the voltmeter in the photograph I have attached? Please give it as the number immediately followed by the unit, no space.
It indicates 0.5kV
